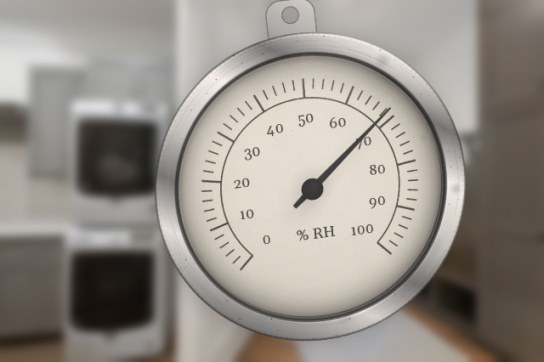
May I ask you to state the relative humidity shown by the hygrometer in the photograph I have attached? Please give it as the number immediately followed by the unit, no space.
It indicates 68%
